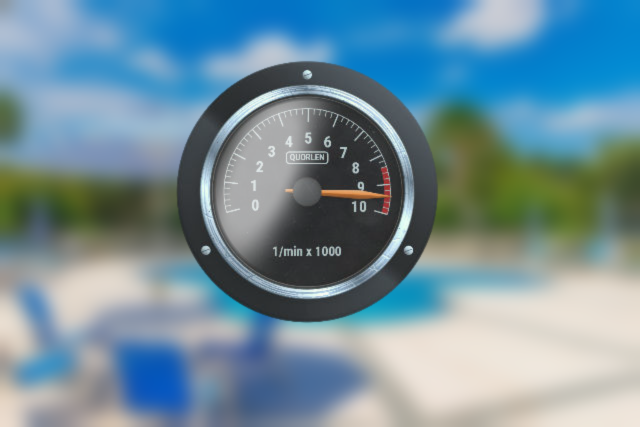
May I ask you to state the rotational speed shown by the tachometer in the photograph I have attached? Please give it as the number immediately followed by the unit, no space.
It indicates 9400rpm
